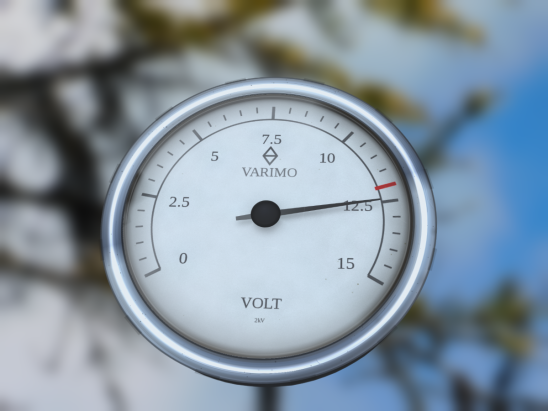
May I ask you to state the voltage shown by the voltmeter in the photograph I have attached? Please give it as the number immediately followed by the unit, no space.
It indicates 12.5V
